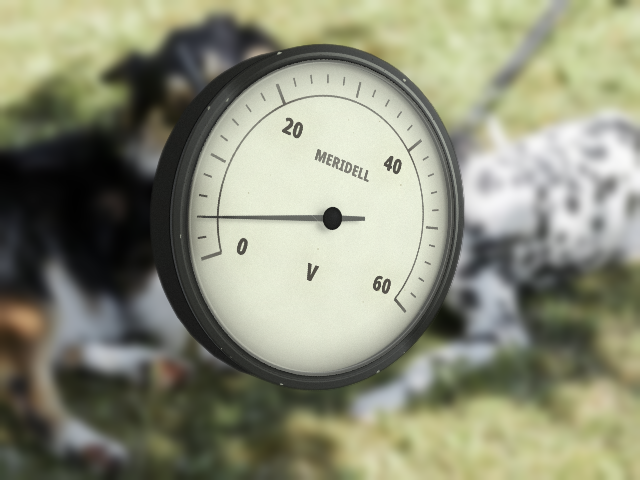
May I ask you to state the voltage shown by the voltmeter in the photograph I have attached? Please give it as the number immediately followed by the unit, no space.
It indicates 4V
